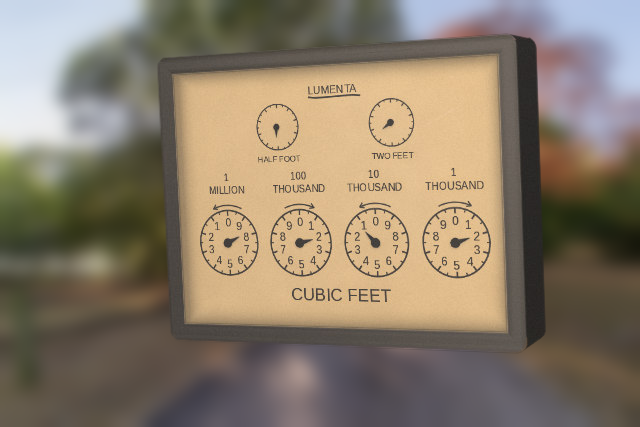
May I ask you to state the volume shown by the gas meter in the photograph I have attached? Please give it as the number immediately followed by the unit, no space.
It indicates 821200ft³
